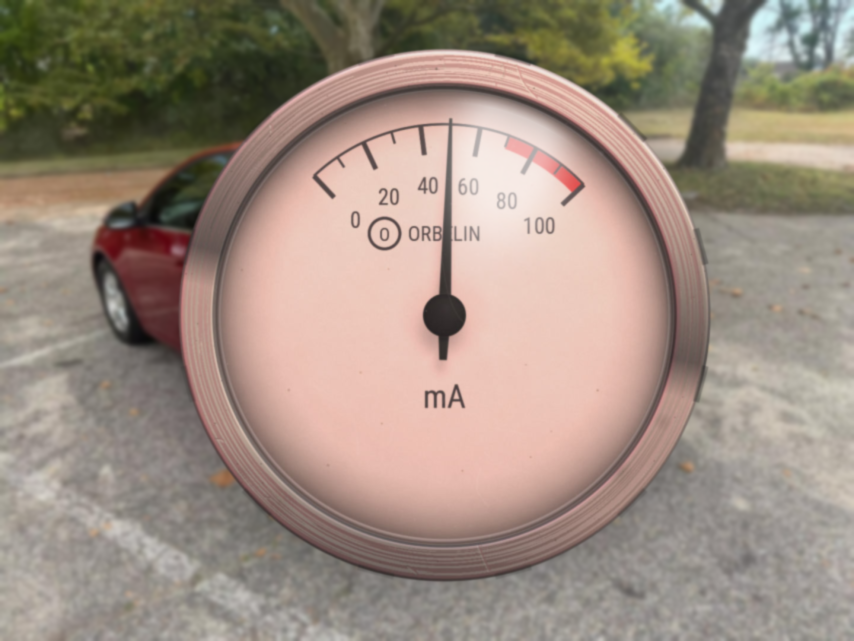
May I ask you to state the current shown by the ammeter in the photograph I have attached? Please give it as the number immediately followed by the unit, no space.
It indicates 50mA
